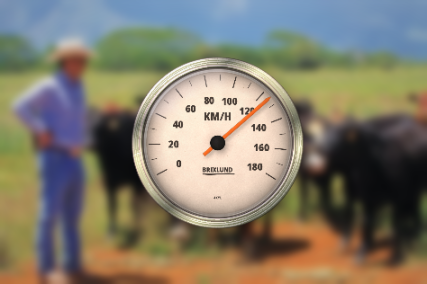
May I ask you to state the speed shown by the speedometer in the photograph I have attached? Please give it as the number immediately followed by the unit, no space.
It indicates 125km/h
